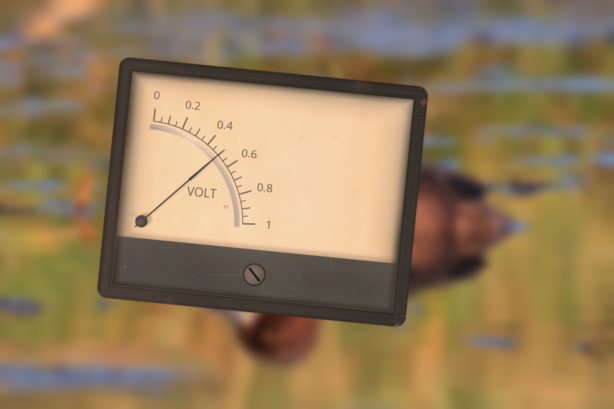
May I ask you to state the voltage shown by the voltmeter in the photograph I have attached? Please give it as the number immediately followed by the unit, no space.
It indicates 0.5V
